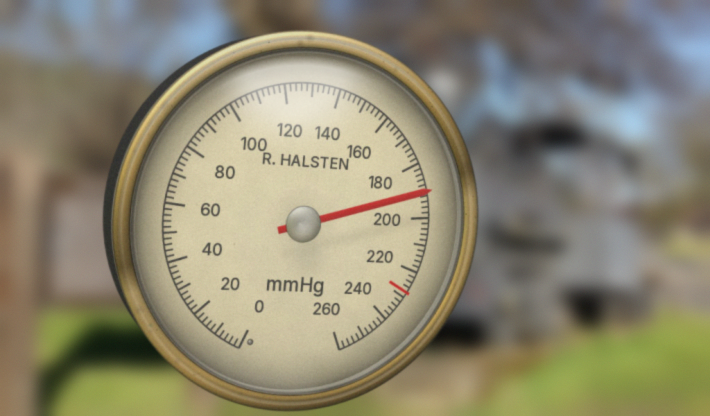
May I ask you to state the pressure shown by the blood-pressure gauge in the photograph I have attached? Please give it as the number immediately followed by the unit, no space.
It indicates 190mmHg
